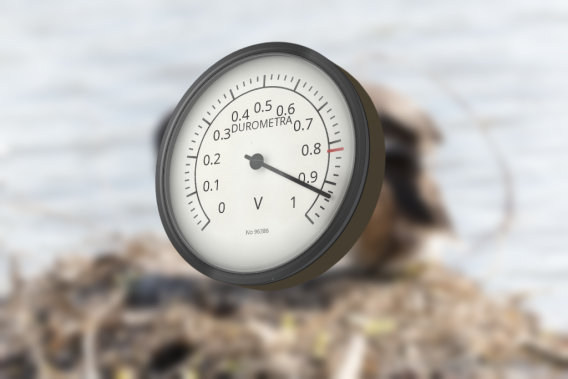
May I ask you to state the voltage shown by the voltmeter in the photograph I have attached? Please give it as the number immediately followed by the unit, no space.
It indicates 0.93V
